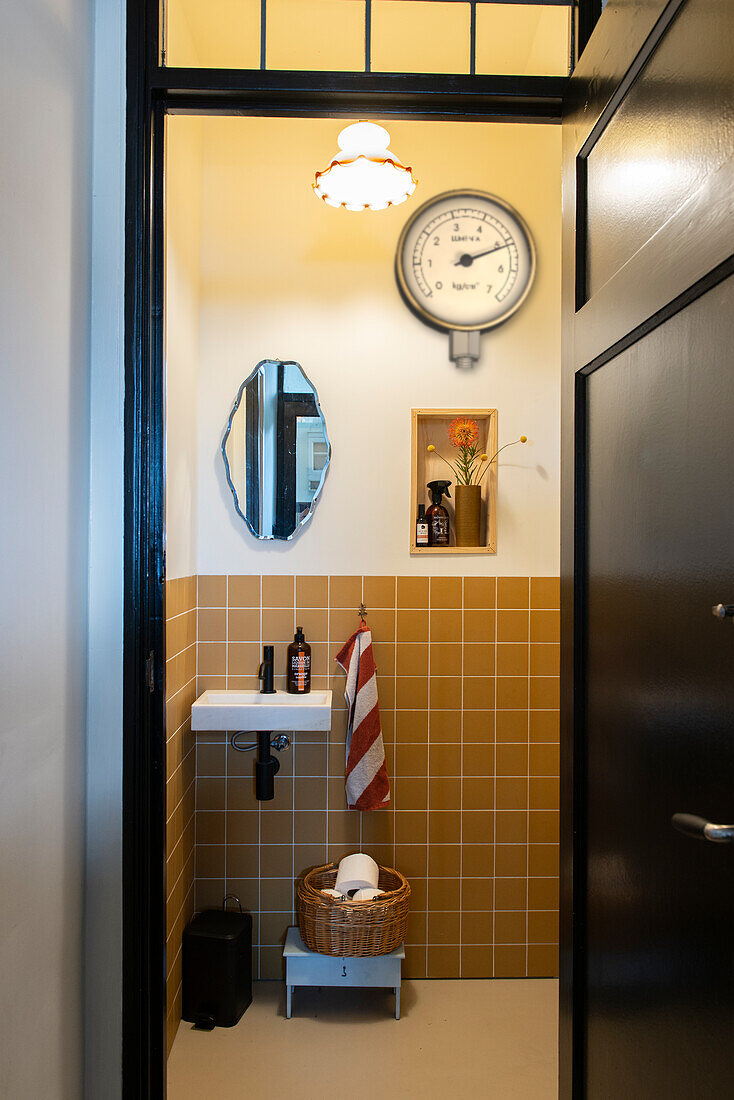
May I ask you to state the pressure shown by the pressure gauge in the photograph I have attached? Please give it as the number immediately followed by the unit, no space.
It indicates 5.2kg/cm²
